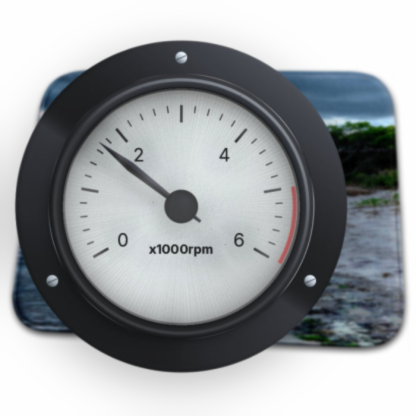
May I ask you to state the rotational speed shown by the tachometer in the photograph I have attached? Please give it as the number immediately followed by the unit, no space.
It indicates 1700rpm
